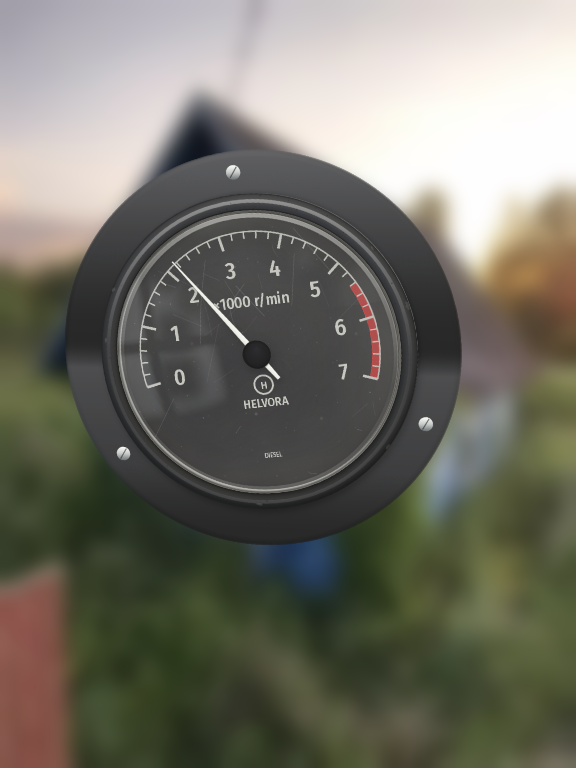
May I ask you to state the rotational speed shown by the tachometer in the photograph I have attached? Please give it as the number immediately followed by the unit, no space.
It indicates 2200rpm
